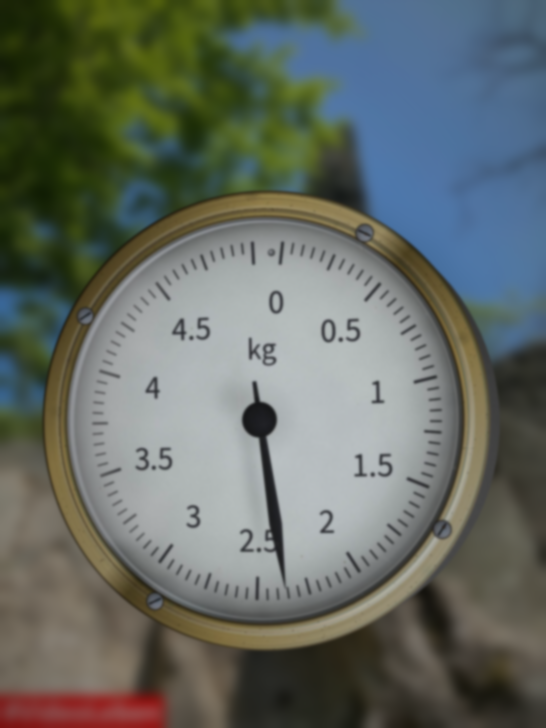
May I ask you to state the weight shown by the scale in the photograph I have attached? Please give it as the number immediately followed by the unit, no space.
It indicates 2.35kg
